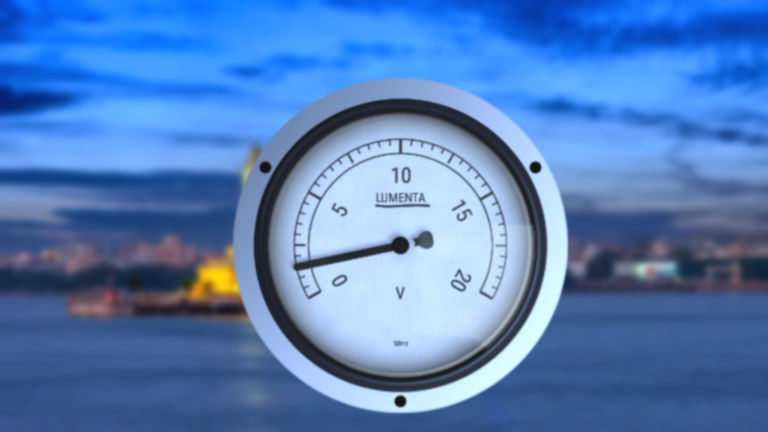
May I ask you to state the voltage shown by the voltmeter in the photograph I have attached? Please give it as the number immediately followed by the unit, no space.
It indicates 1.5V
